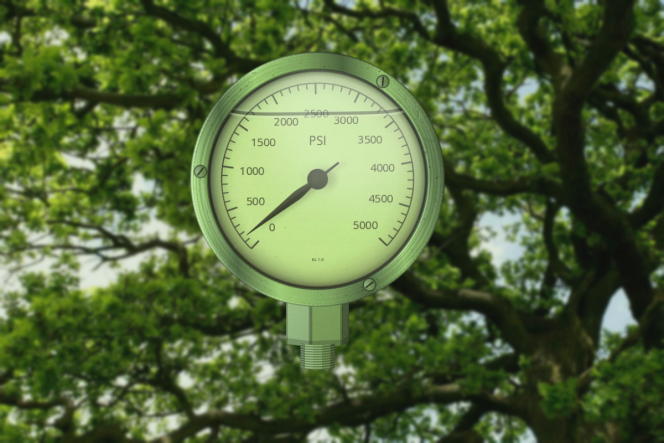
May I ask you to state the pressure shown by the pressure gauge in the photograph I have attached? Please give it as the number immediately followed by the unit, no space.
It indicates 150psi
